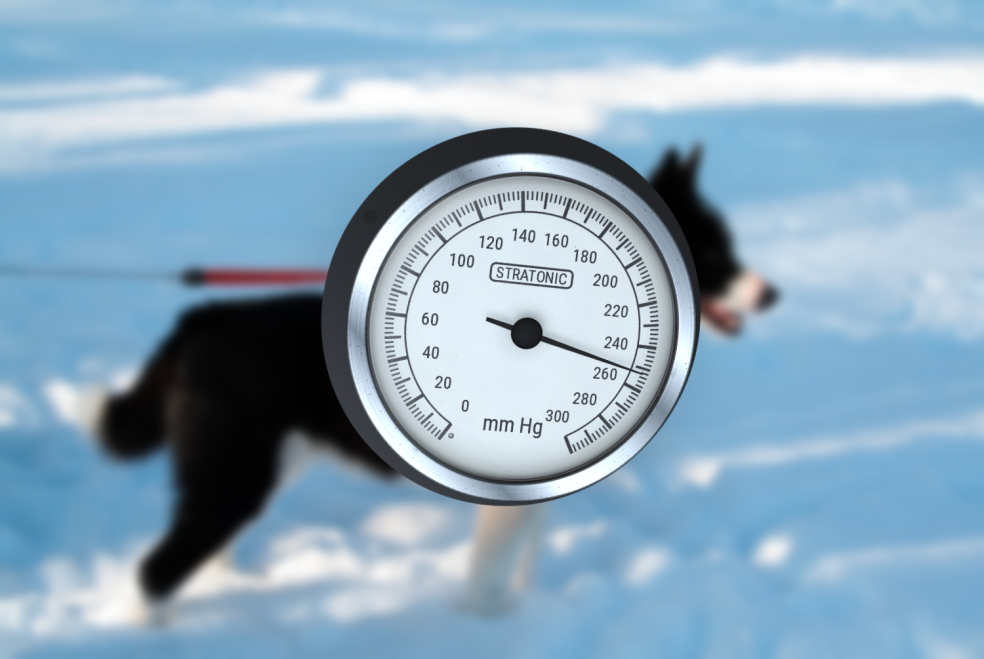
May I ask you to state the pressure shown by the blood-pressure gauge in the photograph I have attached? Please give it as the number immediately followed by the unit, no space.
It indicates 252mmHg
